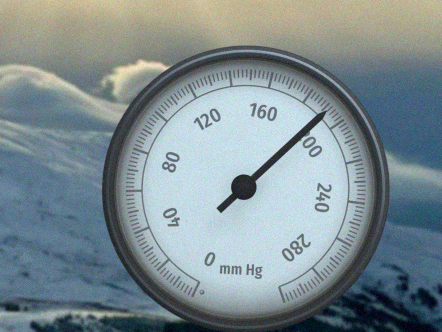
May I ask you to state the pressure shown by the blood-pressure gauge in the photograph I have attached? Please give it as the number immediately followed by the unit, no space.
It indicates 192mmHg
